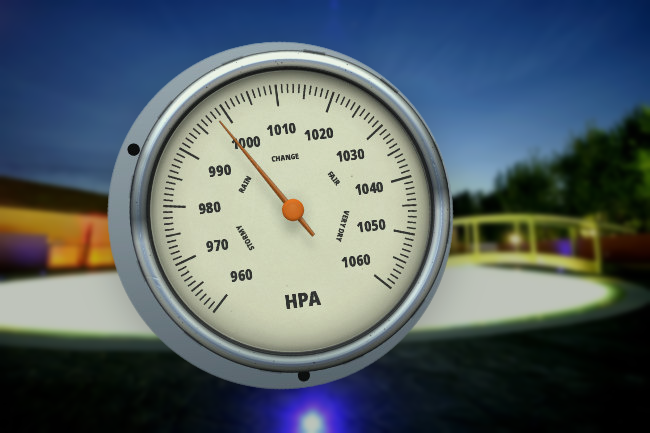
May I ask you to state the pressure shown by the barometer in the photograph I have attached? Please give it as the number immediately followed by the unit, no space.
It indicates 998hPa
